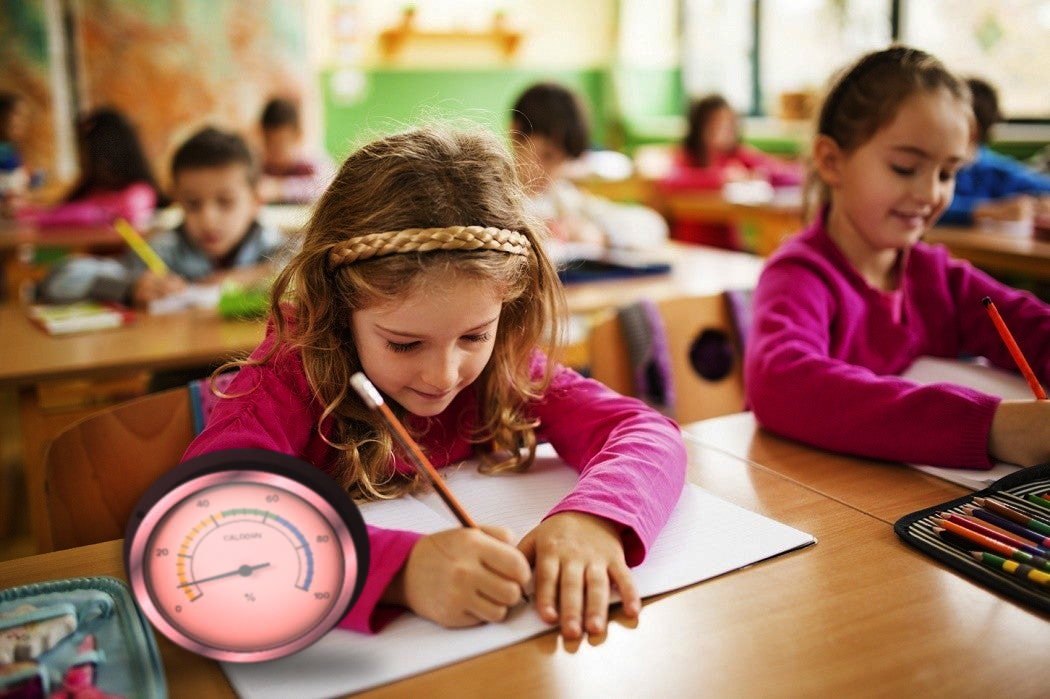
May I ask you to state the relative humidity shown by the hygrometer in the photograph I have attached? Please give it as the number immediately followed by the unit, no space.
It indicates 8%
